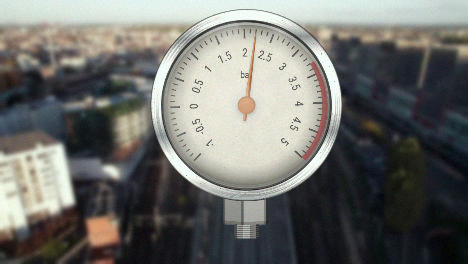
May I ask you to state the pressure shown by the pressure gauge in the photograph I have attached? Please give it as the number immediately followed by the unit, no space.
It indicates 2.2bar
